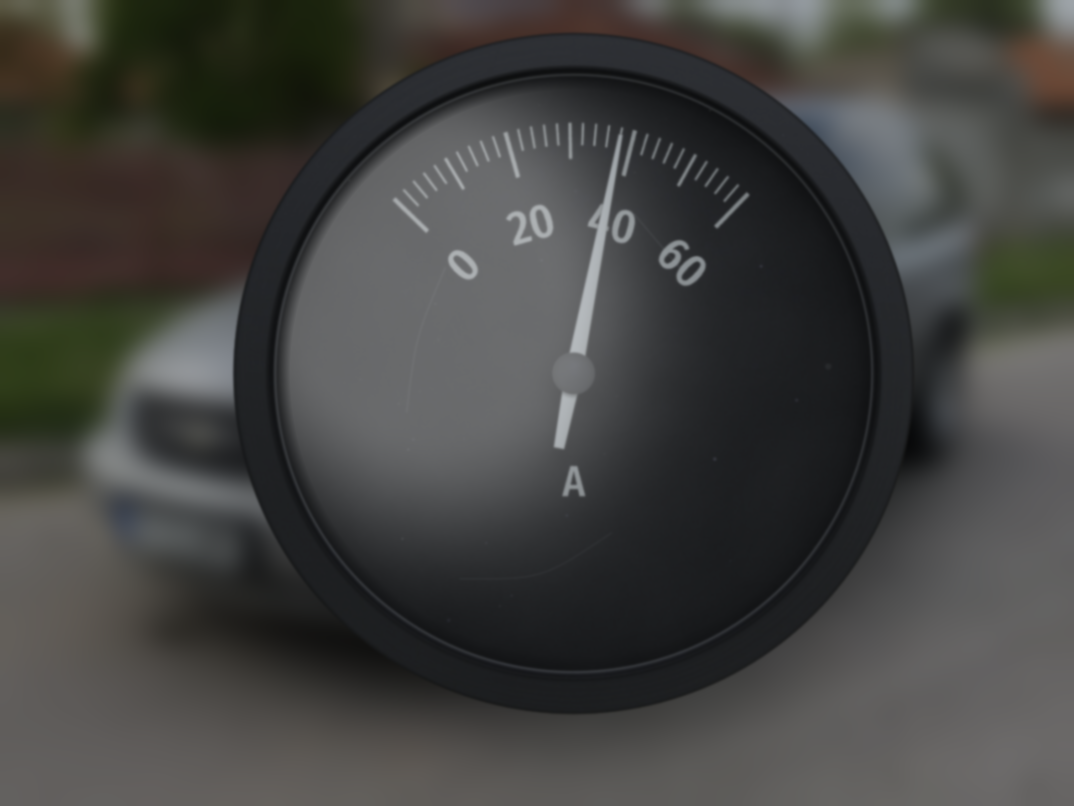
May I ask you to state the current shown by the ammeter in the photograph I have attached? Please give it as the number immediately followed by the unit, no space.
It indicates 38A
